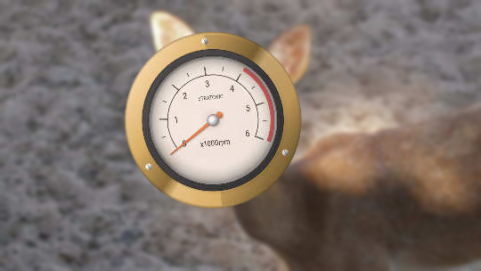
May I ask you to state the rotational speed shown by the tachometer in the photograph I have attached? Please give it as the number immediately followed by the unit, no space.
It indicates 0rpm
